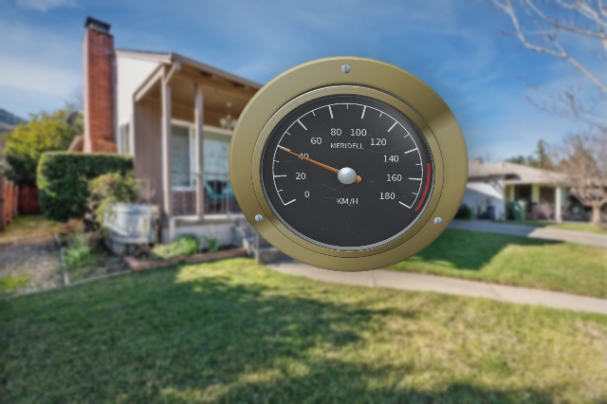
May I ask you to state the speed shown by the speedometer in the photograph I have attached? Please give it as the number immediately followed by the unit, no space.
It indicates 40km/h
